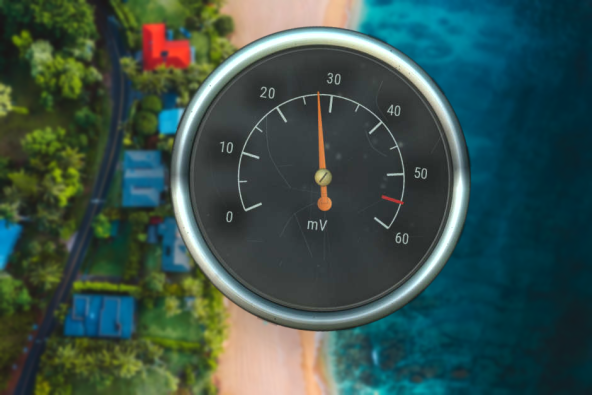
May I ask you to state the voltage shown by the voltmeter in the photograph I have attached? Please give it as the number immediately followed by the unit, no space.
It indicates 27.5mV
